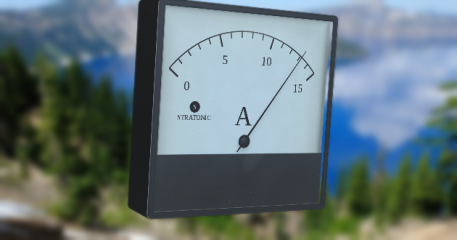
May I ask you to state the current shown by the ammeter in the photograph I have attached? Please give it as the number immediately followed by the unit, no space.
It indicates 13A
